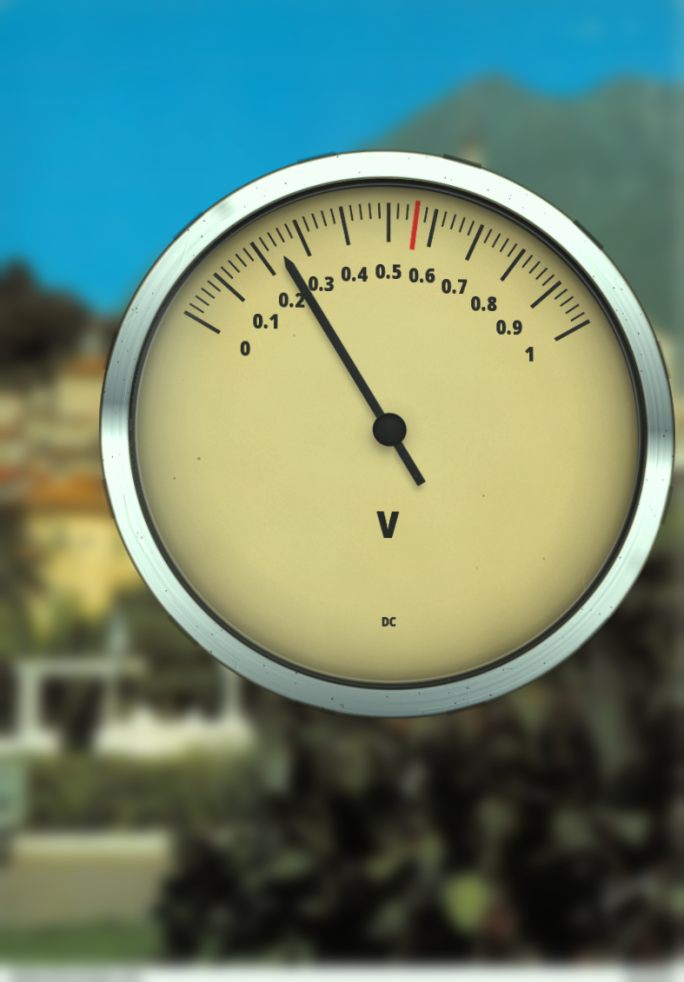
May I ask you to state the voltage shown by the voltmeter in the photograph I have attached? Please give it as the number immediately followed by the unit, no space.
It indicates 0.24V
